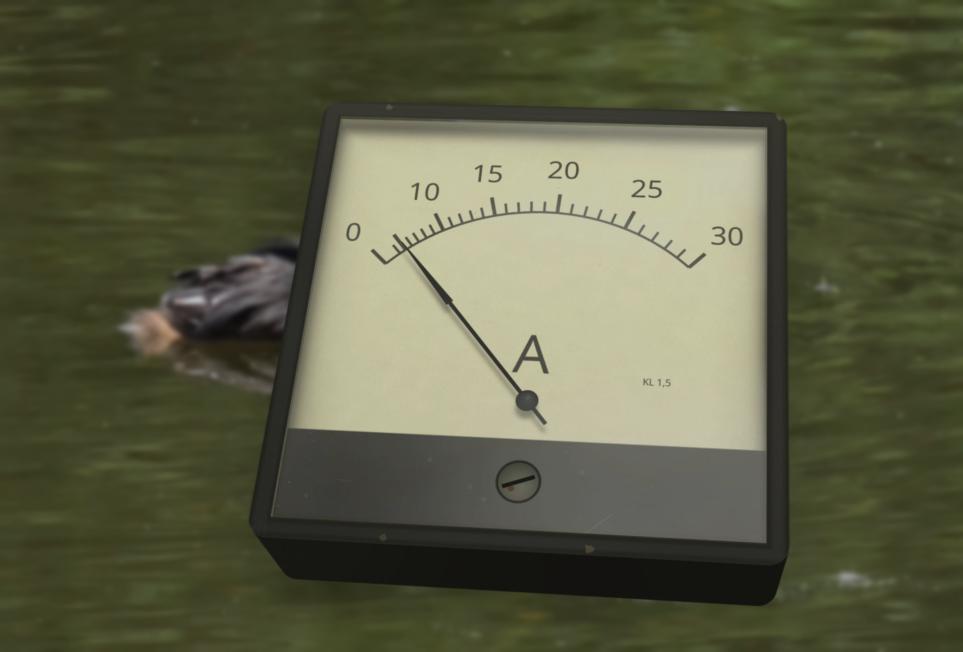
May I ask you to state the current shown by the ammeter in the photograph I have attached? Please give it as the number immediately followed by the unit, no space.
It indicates 5A
